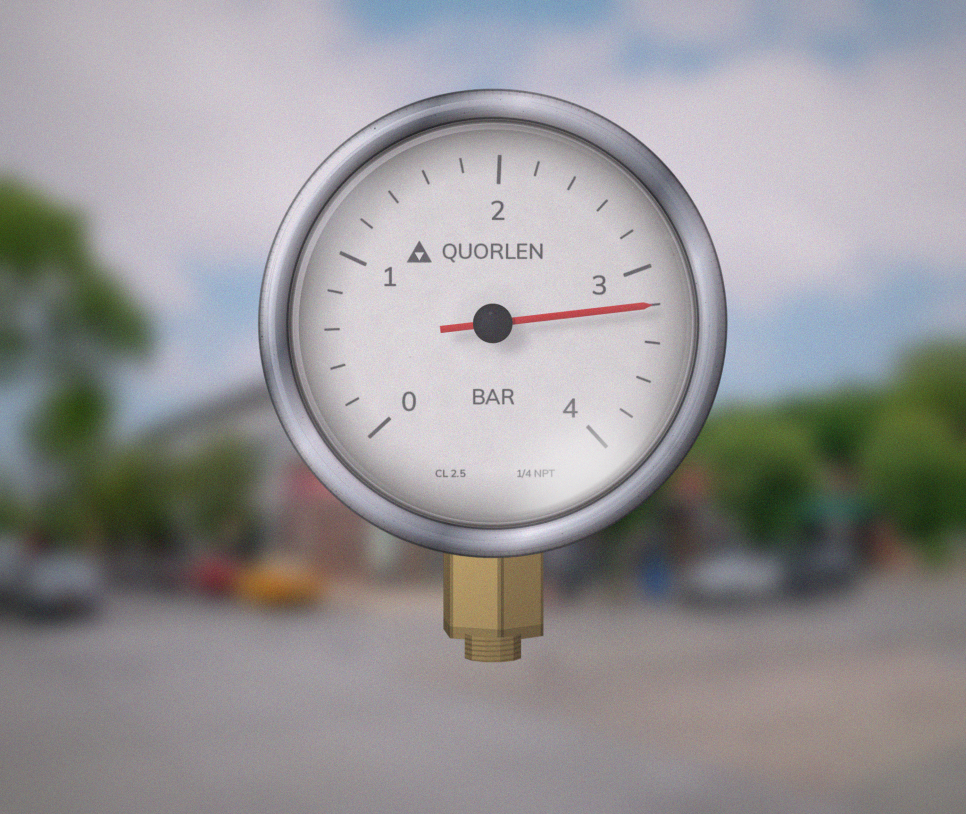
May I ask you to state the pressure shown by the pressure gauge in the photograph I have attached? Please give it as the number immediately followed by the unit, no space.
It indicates 3.2bar
